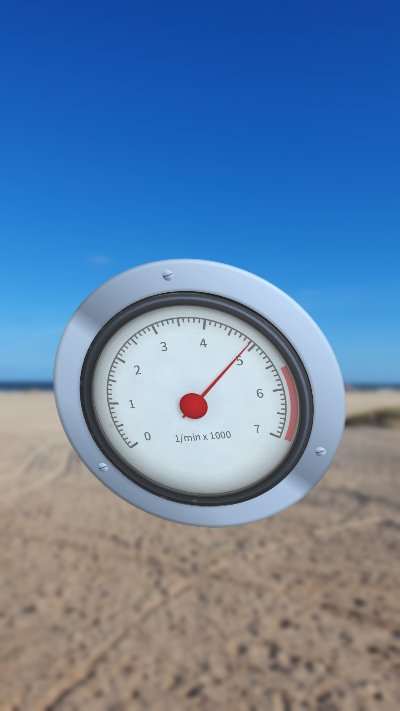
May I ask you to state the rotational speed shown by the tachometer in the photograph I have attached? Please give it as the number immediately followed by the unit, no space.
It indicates 4900rpm
